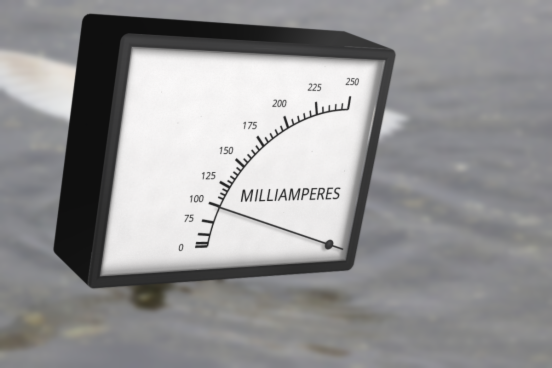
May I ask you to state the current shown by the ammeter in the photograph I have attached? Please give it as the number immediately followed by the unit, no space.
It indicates 100mA
